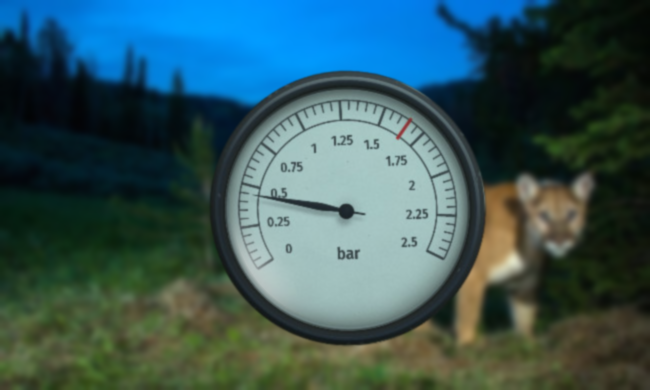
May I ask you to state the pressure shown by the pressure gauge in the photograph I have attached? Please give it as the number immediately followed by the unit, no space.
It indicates 0.45bar
